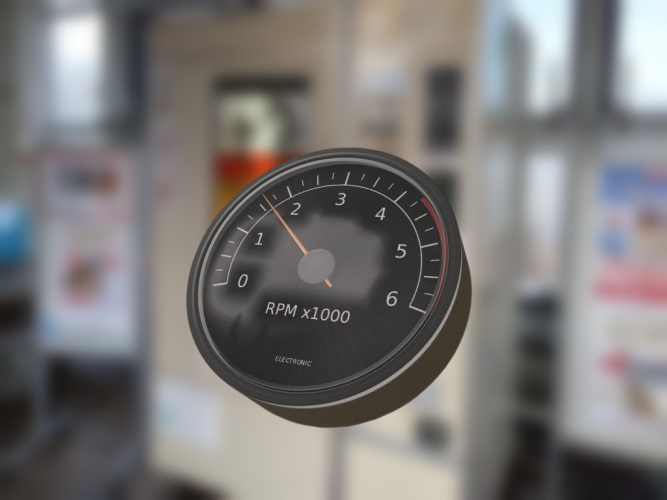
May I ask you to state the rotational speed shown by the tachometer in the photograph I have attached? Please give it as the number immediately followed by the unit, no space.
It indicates 1625rpm
